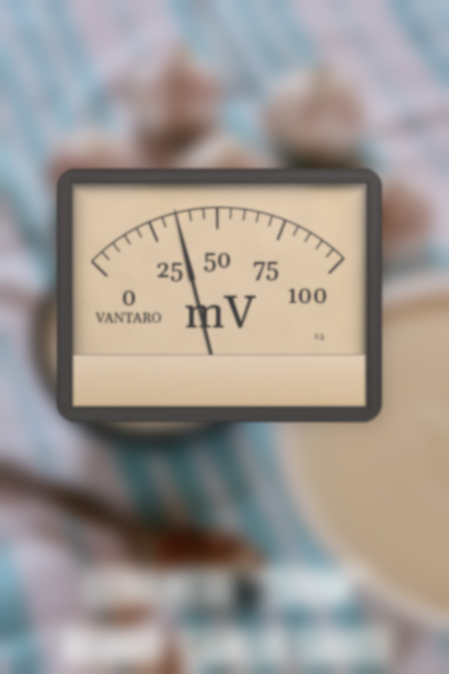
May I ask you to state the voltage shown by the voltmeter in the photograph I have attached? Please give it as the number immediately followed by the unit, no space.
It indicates 35mV
